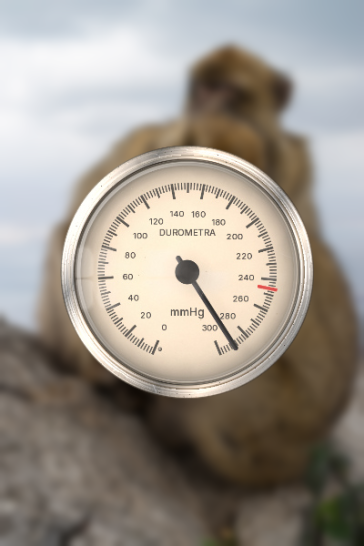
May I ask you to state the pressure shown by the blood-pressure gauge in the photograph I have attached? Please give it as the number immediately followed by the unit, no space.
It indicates 290mmHg
